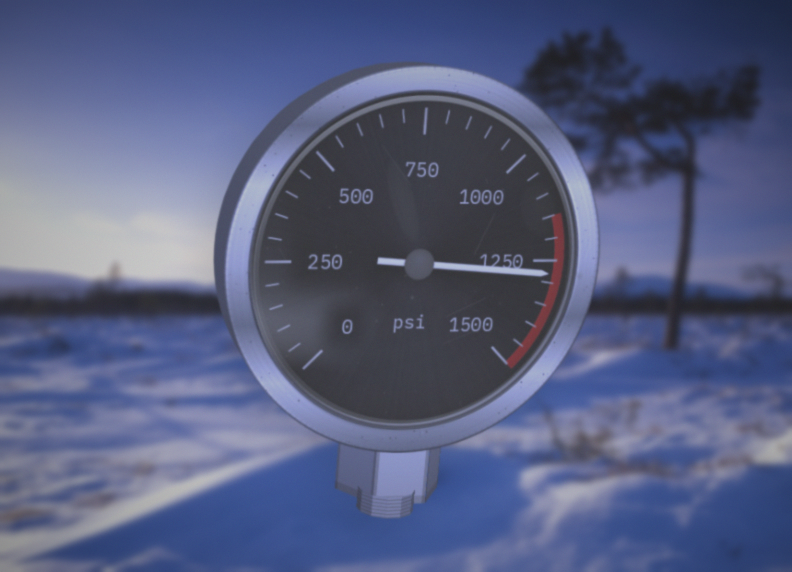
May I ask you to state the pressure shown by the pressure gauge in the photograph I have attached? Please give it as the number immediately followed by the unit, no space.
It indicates 1275psi
